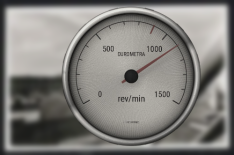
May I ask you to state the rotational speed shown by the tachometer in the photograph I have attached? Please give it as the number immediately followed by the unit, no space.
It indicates 1100rpm
